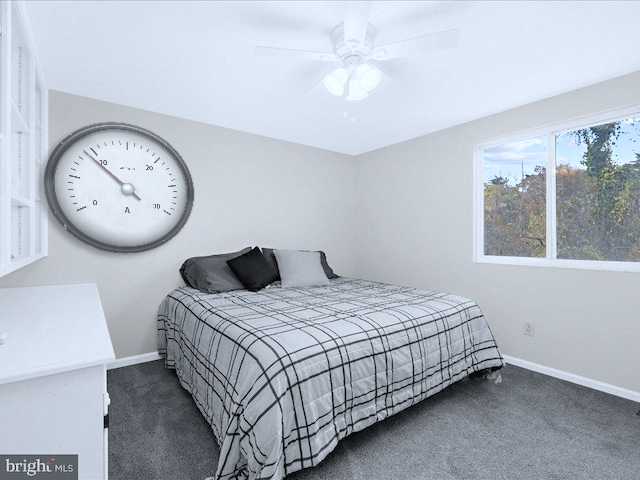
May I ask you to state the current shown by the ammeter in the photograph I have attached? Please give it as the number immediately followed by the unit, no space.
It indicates 9A
